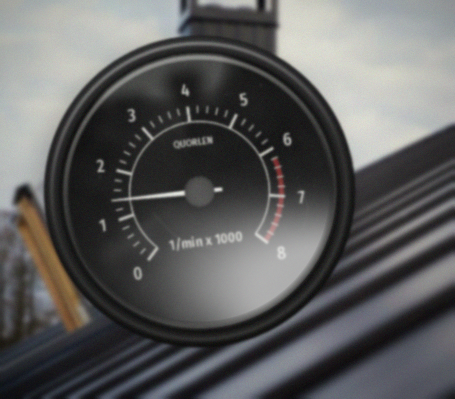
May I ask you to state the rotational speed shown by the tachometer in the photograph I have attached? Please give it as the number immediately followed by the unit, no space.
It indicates 1400rpm
